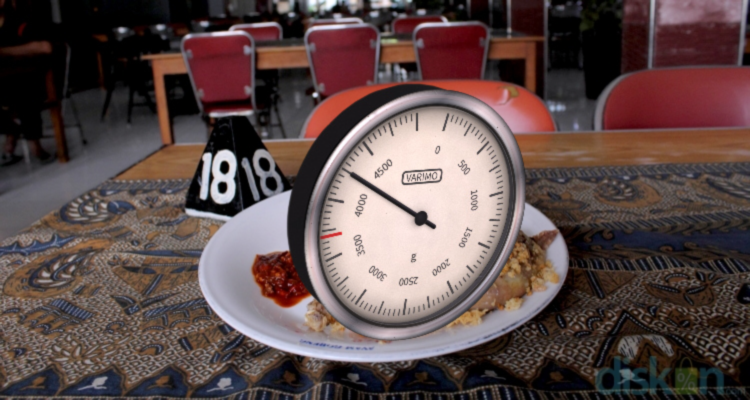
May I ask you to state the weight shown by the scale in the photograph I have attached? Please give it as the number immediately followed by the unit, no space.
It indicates 4250g
